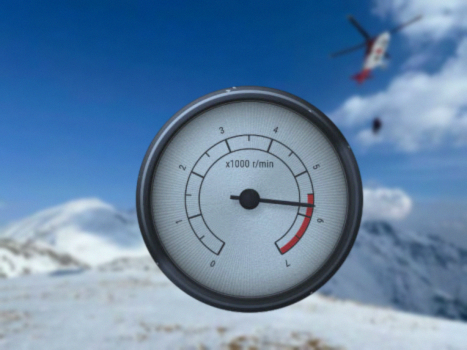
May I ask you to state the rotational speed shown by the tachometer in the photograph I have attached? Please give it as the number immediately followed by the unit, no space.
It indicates 5750rpm
